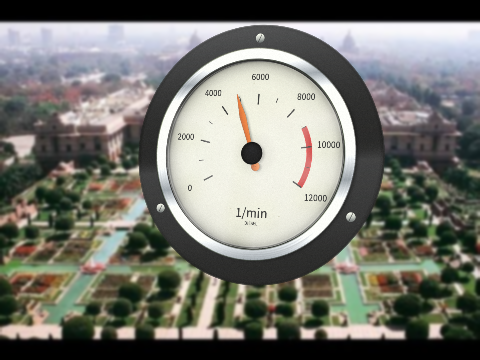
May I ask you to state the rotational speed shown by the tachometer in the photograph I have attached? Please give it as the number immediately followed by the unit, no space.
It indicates 5000rpm
